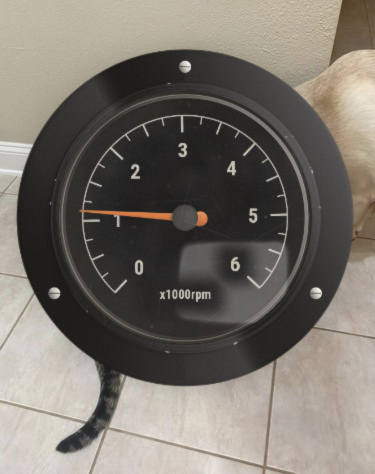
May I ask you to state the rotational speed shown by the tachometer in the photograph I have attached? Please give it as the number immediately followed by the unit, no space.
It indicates 1125rpm
